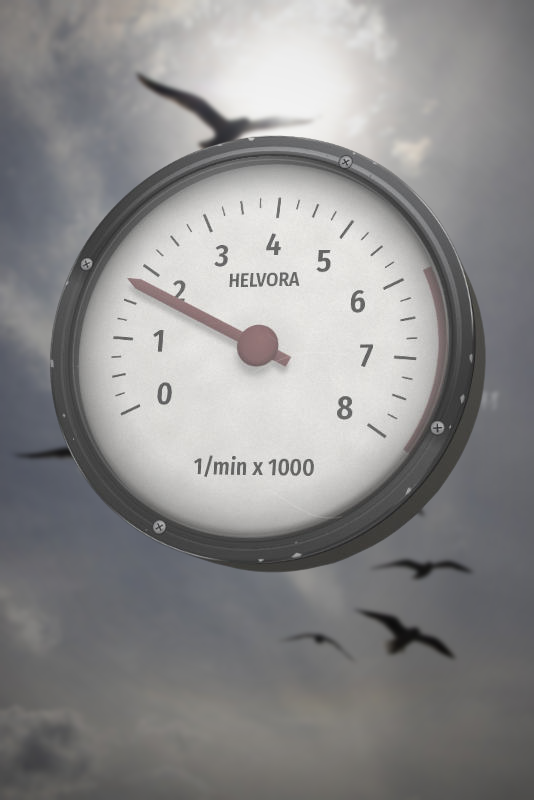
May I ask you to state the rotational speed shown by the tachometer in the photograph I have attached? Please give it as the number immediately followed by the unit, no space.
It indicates 1750rpm
